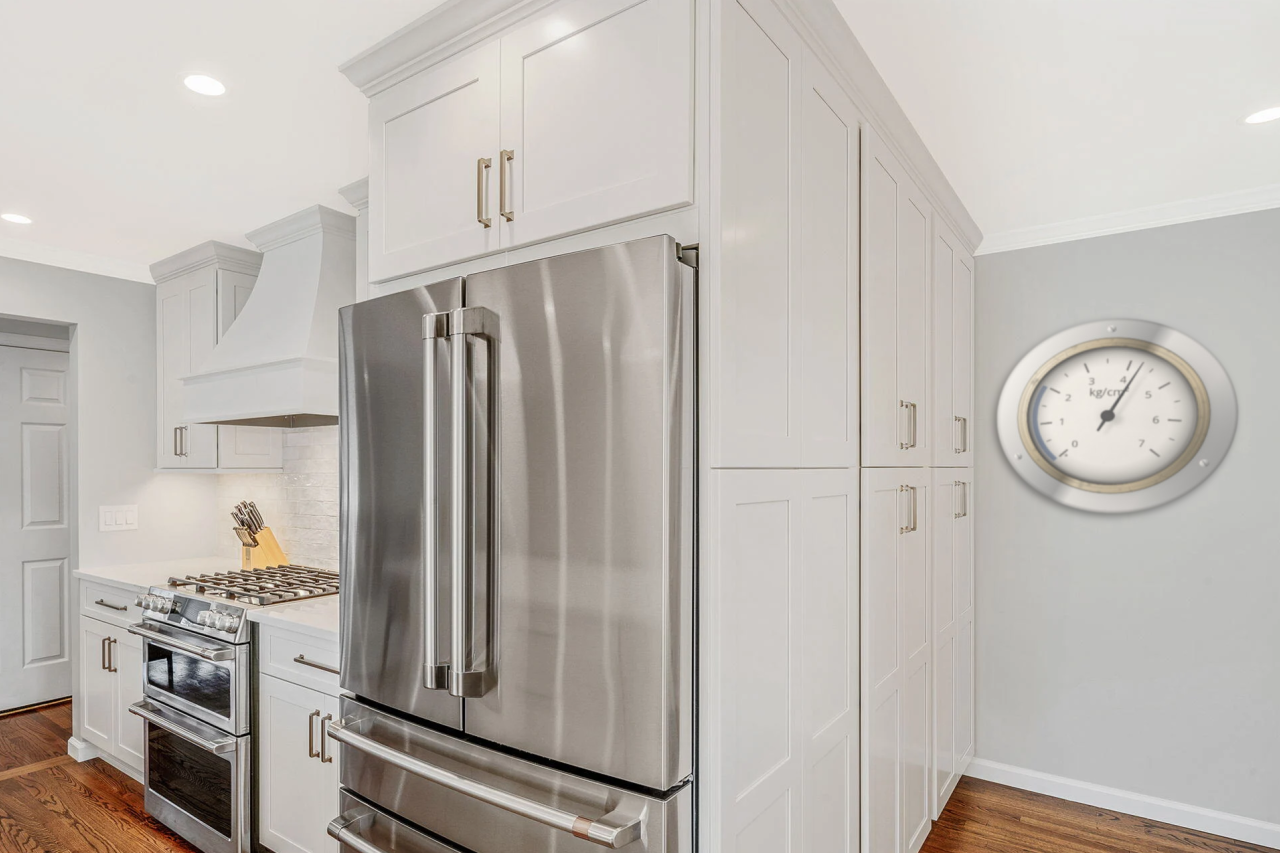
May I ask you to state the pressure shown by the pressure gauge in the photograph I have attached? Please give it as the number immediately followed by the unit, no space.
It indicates 4.25kg/cm²
